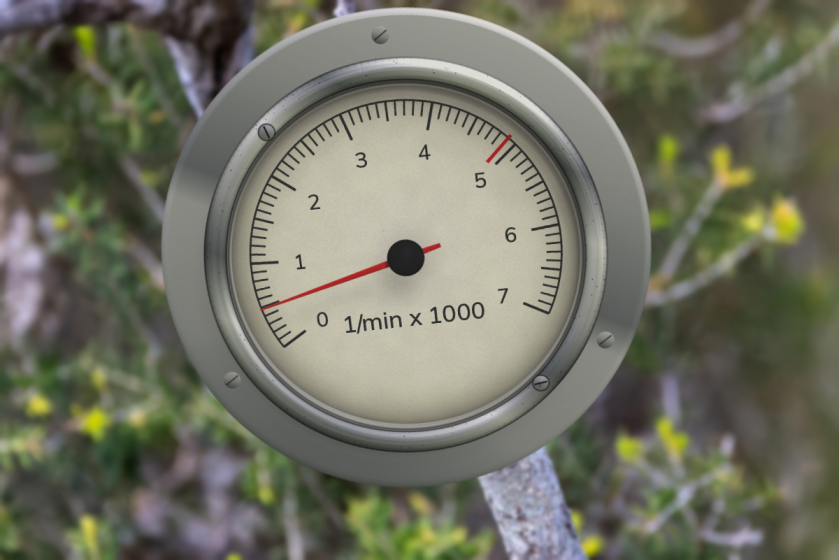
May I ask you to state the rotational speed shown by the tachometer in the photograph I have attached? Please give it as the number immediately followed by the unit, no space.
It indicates 500rpm
